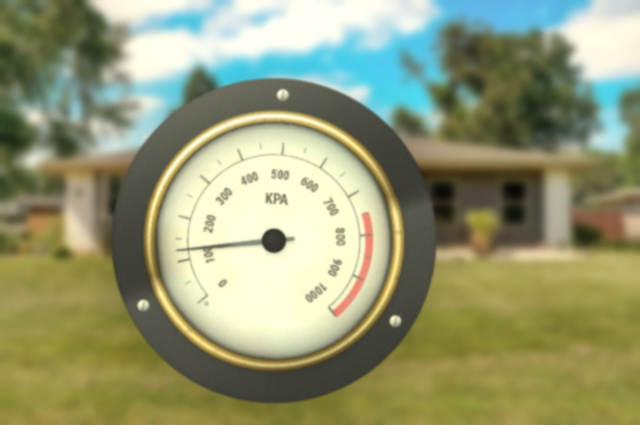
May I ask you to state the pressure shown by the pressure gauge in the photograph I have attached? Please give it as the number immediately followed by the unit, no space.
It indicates 125kPa
